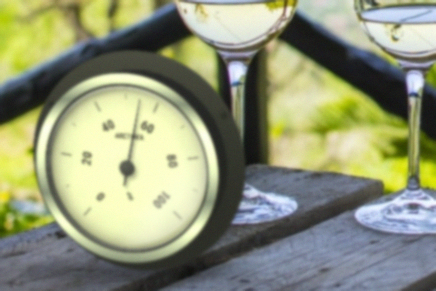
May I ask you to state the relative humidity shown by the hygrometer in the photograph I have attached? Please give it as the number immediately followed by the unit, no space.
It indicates 55%
